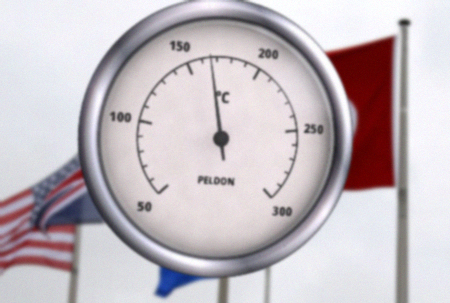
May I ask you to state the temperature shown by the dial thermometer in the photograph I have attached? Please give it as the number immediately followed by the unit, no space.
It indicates 165°C
